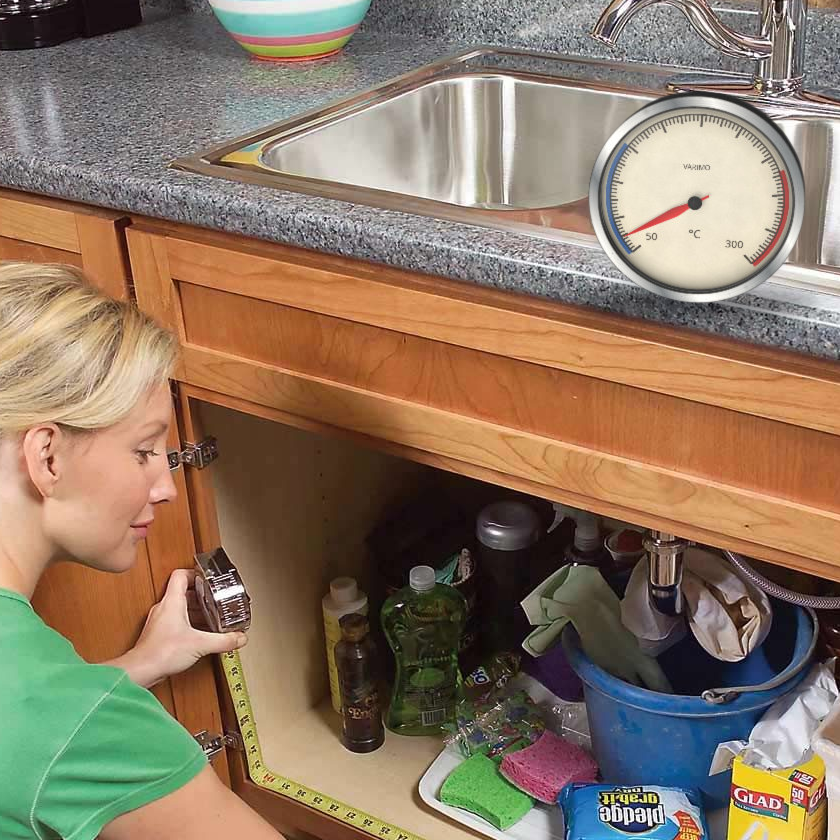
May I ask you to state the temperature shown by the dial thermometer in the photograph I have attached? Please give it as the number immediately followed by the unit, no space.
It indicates 62.5°C
